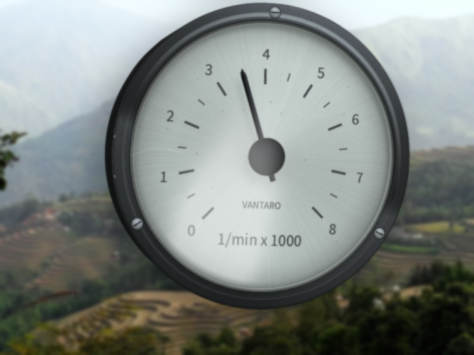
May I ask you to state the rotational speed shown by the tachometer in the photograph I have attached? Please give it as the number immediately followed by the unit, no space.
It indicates 3500rpm
